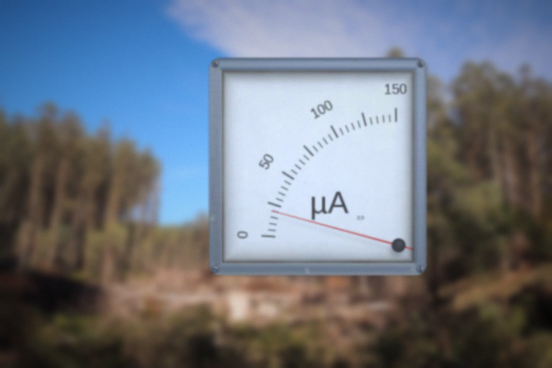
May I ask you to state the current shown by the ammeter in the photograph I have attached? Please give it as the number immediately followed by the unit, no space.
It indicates 20µA
